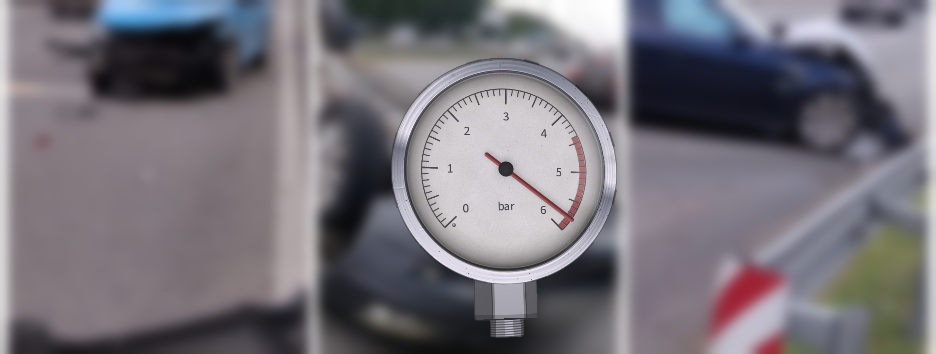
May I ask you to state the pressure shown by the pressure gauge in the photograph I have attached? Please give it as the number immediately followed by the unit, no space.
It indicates 5.8bar
